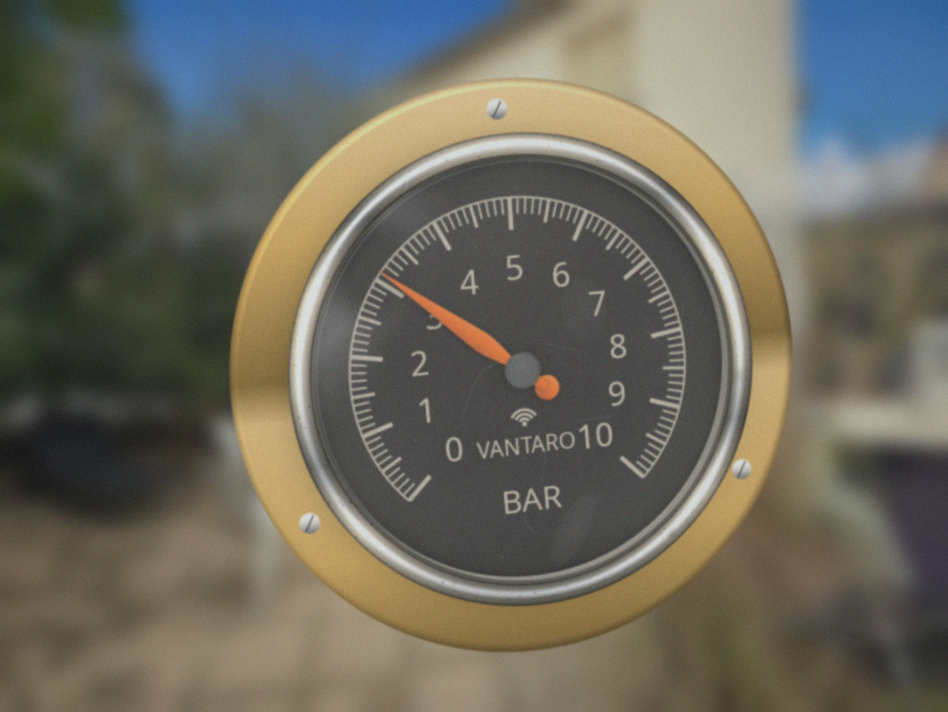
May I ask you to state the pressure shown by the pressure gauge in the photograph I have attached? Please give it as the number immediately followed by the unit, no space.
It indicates 3.1bar
